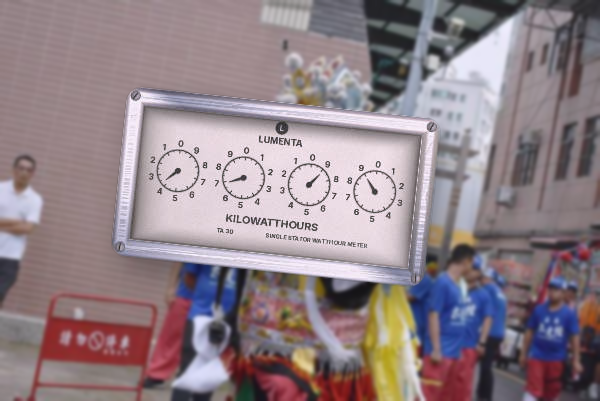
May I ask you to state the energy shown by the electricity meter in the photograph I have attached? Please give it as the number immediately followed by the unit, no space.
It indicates 3689kWh
